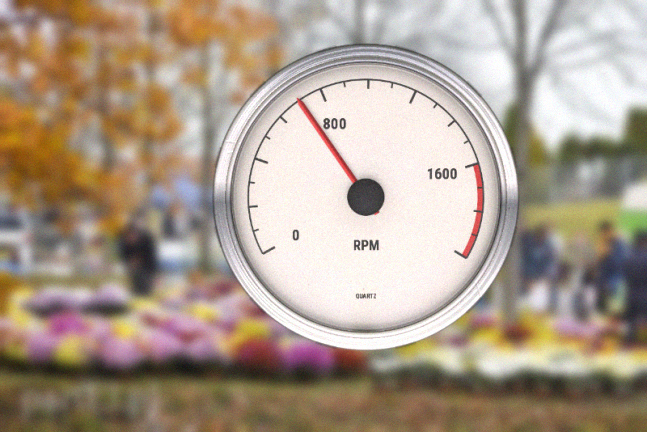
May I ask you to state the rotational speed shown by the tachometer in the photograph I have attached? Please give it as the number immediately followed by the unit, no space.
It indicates 700rpm
